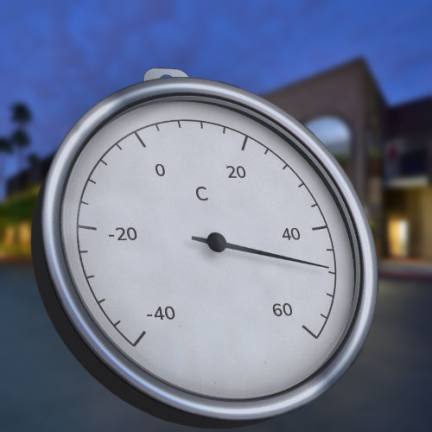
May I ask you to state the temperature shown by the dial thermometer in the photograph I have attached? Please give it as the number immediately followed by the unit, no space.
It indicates 48°C
